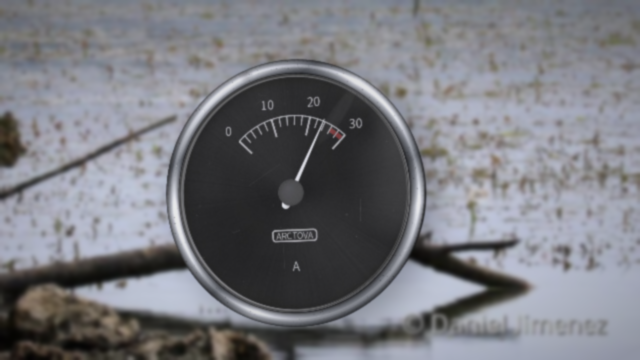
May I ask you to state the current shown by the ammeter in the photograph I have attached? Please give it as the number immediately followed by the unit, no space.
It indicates 24A
